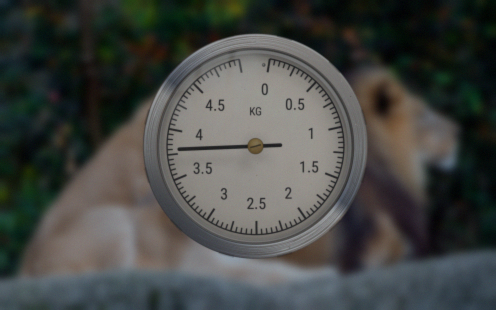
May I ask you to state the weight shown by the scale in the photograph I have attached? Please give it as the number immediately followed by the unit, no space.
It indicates 3.8kg
